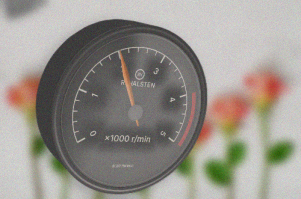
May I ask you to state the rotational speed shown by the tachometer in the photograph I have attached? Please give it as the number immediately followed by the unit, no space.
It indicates 2000rpm
